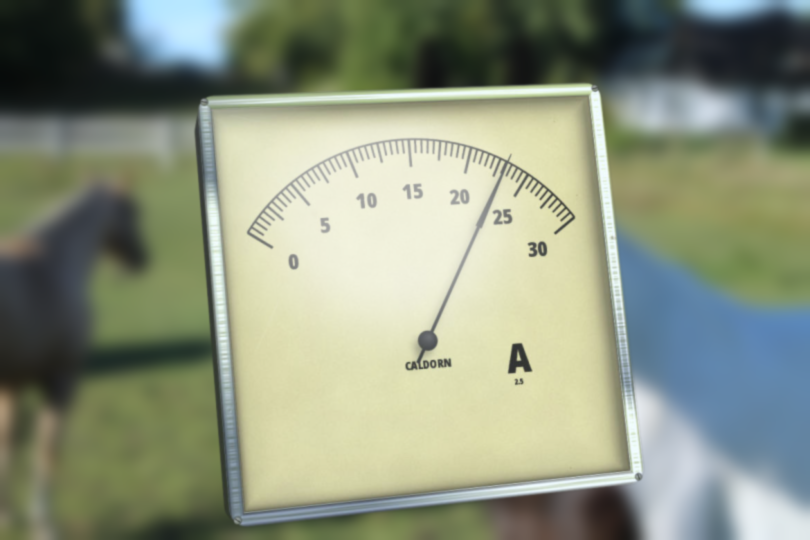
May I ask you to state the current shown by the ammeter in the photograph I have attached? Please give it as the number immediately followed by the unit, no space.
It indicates 23A
